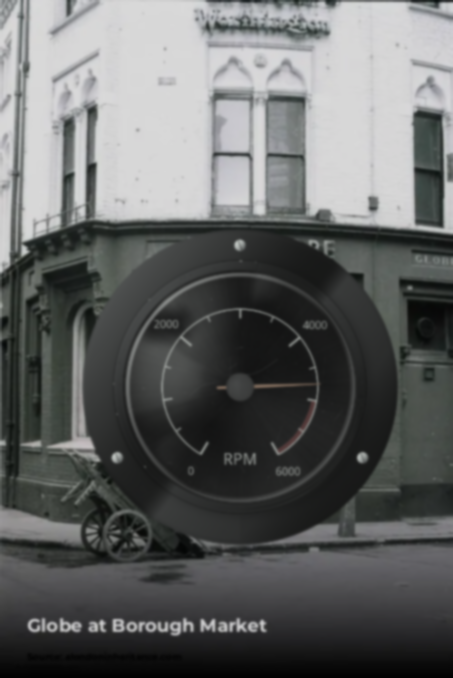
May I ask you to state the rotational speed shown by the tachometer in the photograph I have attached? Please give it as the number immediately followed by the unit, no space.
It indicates 4750rpm
